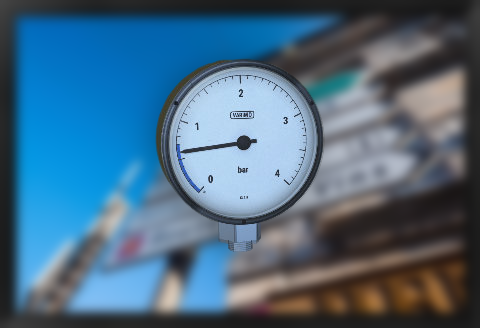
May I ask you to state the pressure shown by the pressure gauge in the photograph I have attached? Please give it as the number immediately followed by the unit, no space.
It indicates 0.6bar
